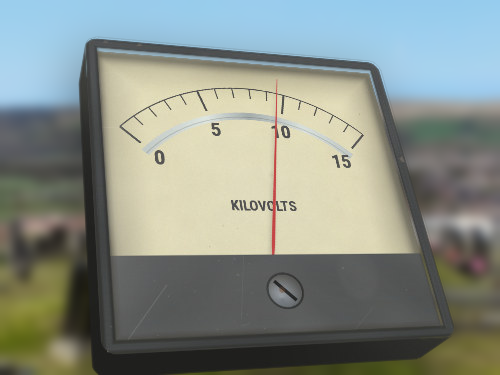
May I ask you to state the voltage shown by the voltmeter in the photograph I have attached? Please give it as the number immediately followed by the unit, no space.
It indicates 9.5kV
